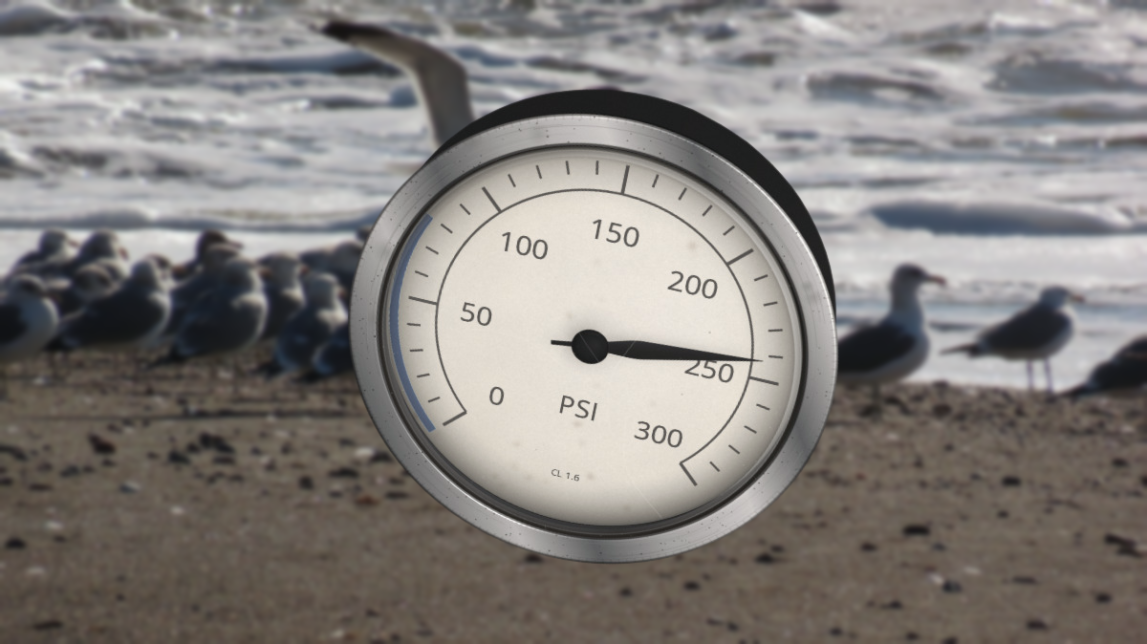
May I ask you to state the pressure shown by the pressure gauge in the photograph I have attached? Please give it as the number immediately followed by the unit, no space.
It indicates 240psi
